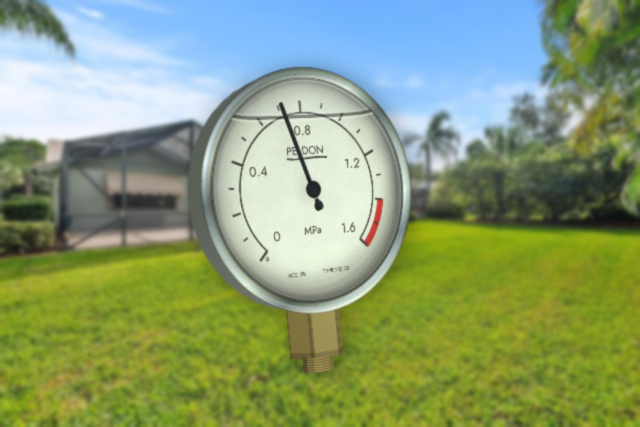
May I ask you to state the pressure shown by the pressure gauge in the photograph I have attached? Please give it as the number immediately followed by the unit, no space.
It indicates 0.7MPa
